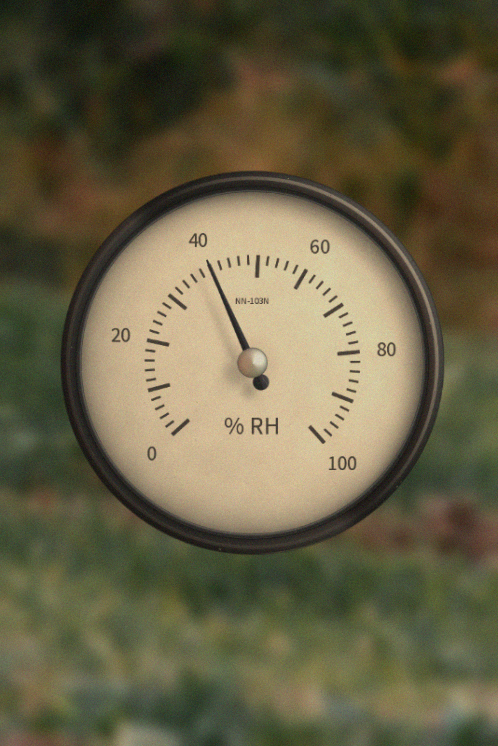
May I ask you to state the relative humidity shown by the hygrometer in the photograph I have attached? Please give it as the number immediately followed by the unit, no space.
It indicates 40%
